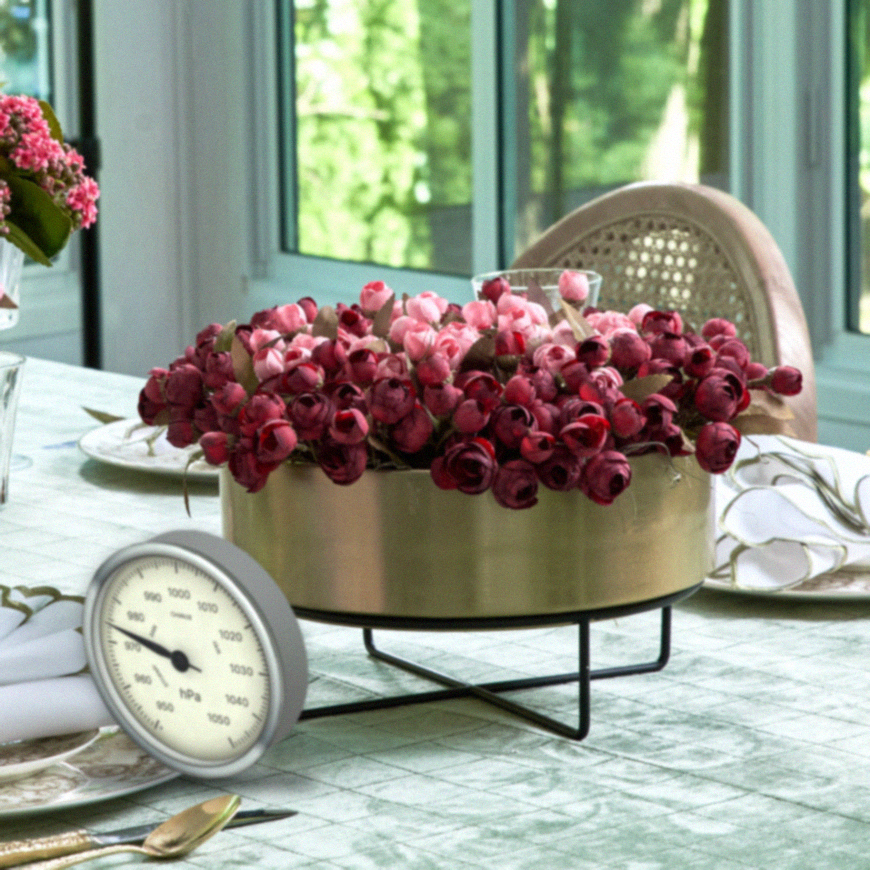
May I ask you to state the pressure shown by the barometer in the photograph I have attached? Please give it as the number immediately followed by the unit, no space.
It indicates 975hPa
